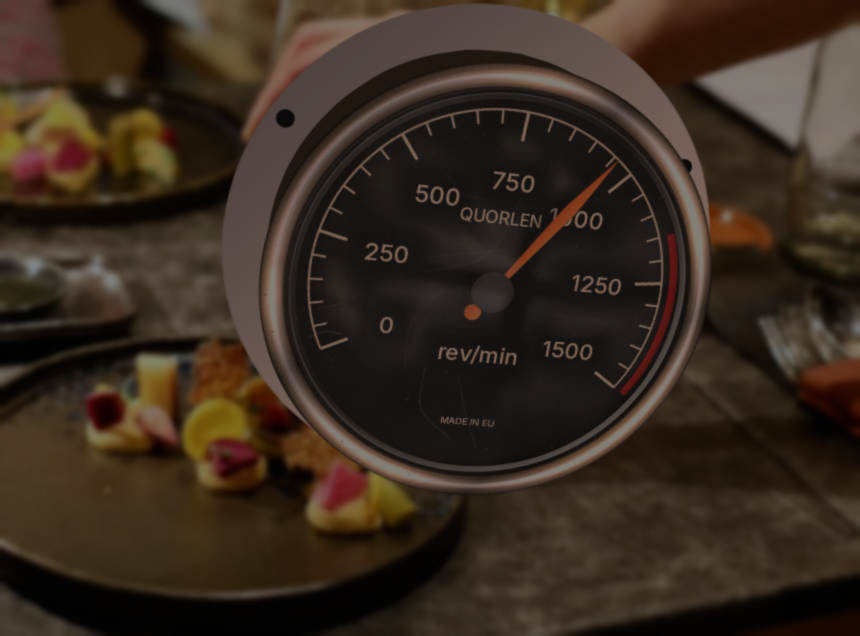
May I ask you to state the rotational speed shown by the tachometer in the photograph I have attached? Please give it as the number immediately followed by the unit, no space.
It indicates 950rpm
